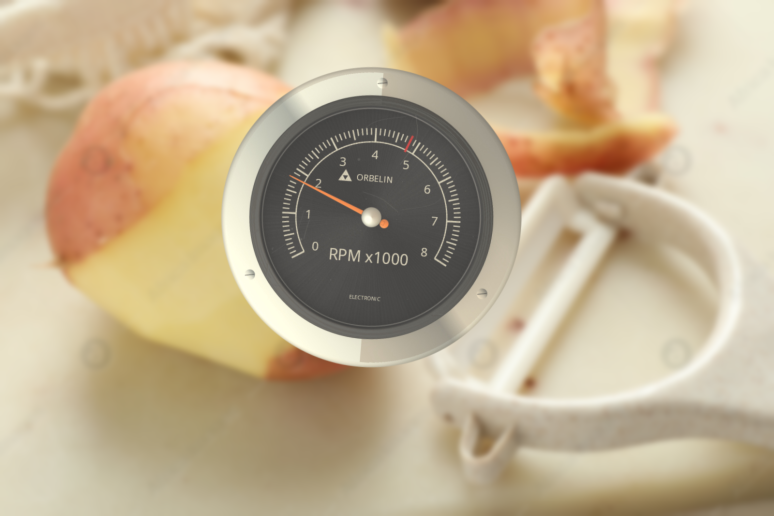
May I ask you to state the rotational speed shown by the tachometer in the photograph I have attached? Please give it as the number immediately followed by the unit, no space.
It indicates 1800rpm
